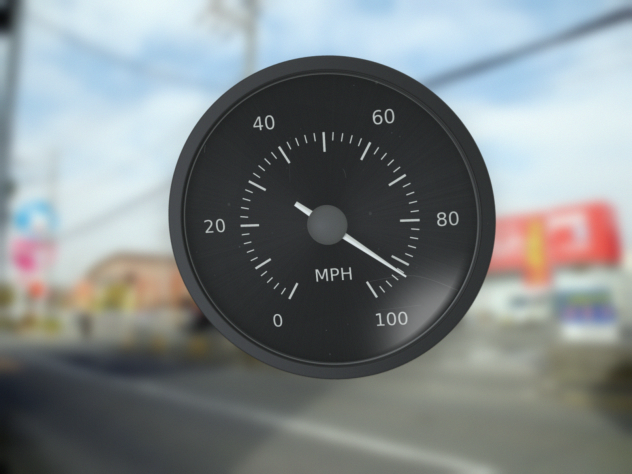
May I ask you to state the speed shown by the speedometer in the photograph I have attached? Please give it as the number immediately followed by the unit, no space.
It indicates 92mph
